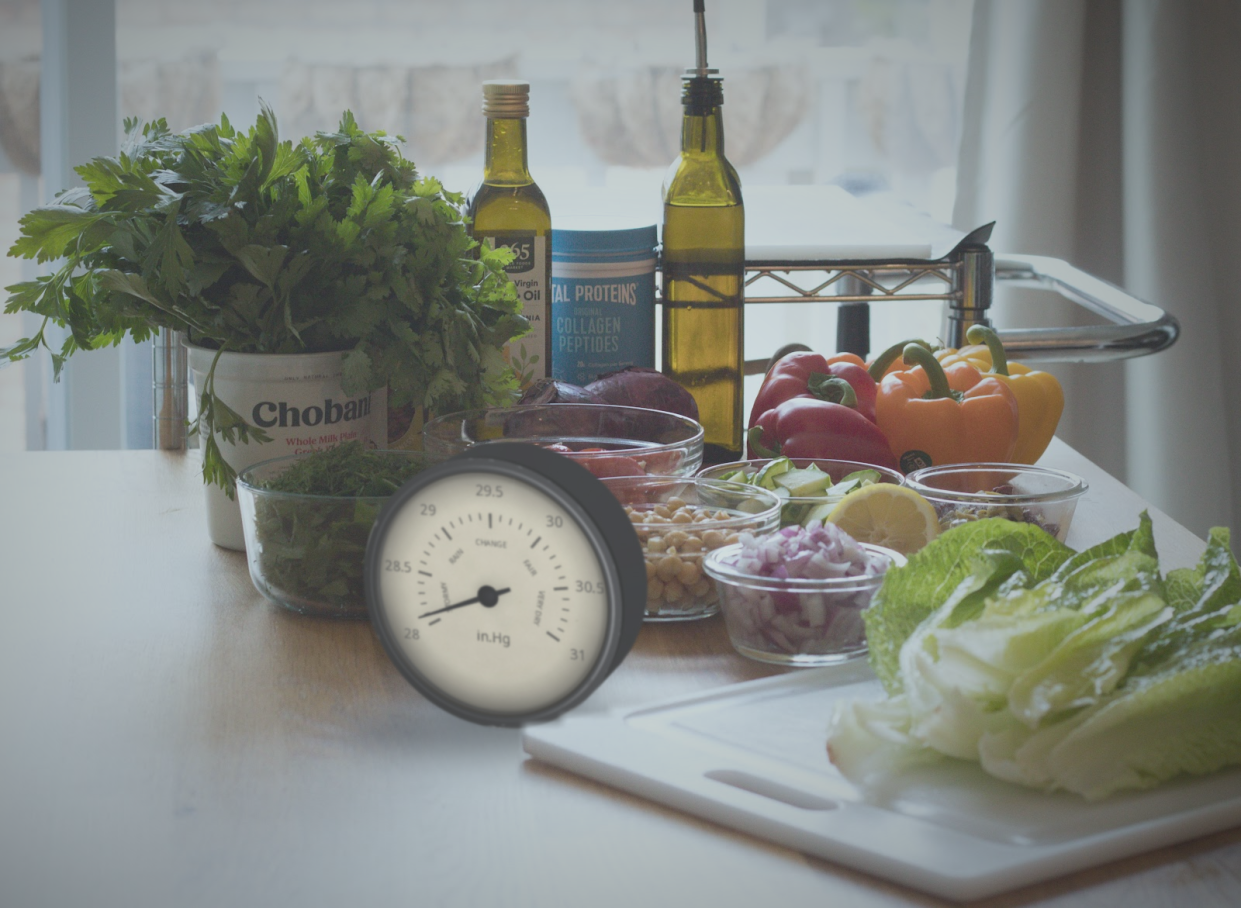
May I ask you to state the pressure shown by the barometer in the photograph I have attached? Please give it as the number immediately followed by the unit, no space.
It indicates 28.1inHg
